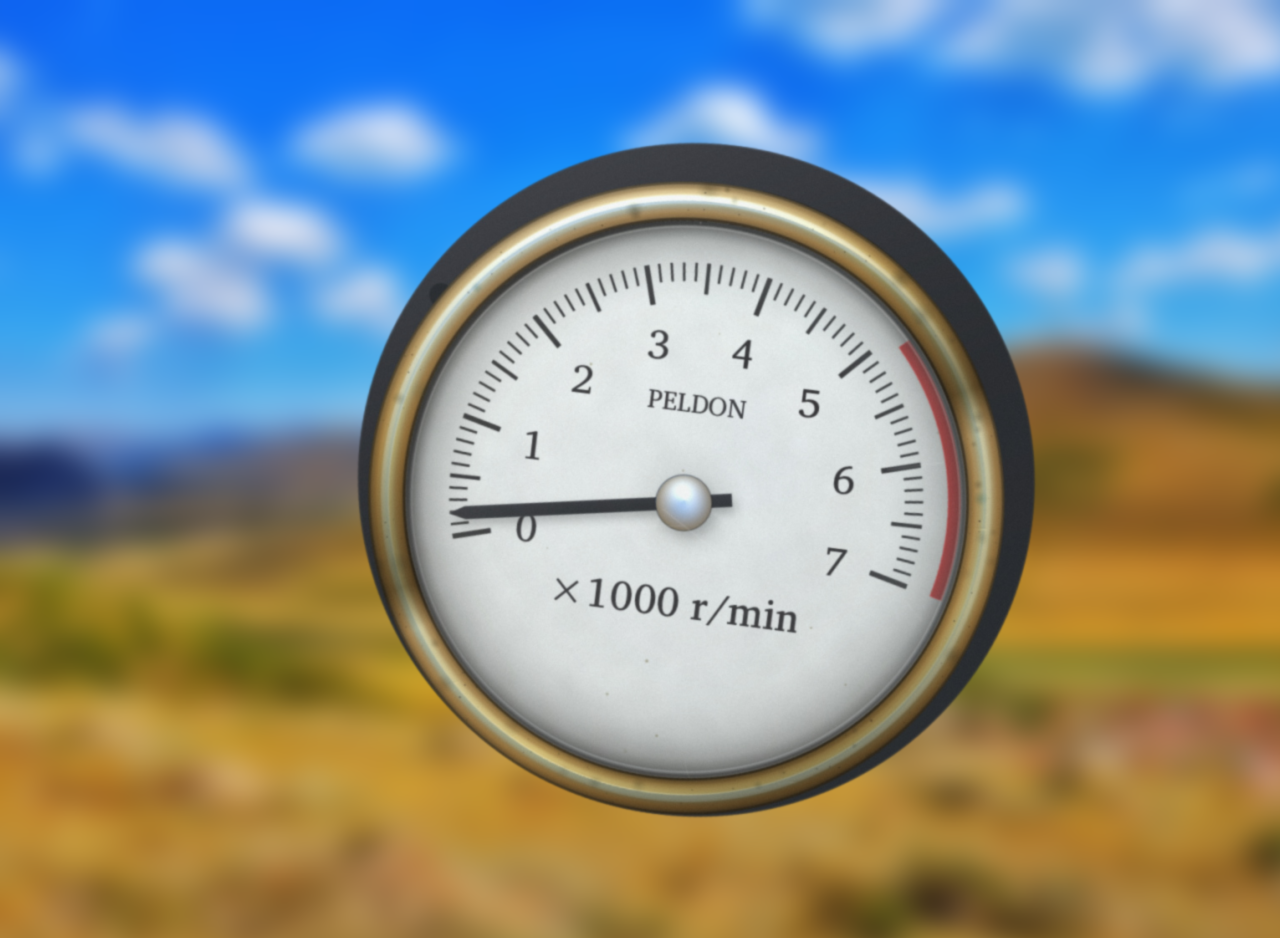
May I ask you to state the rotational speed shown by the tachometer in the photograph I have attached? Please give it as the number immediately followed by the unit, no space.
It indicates 200rpm
